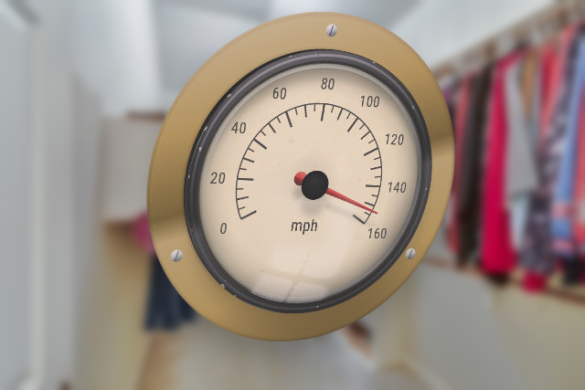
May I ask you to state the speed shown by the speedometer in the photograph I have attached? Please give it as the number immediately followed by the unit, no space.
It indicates 152.5mph
